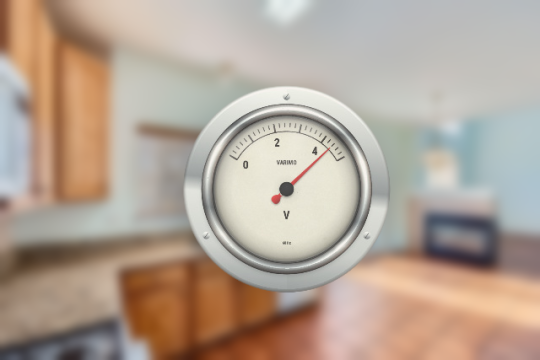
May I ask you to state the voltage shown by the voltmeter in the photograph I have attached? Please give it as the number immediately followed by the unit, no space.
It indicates 4.4V
